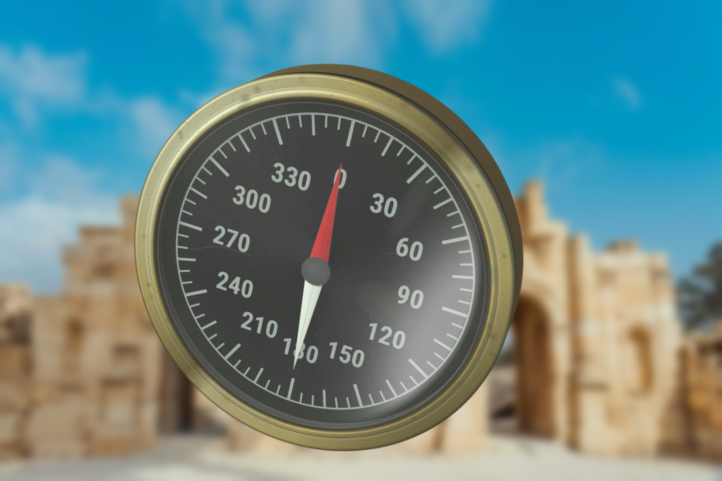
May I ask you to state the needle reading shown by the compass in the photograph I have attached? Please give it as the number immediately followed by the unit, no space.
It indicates 0°
